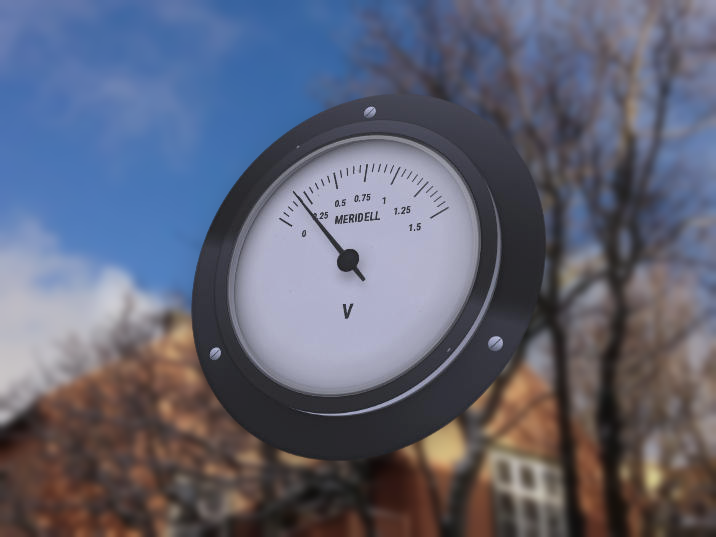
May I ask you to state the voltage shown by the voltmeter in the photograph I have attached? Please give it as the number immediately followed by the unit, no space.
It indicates 0.2V
